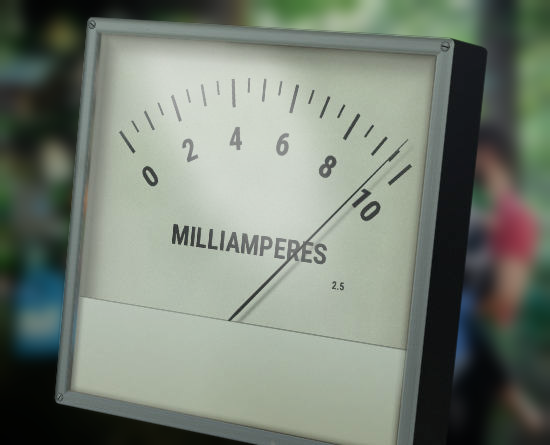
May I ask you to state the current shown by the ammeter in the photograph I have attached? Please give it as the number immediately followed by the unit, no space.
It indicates 9.5mA
